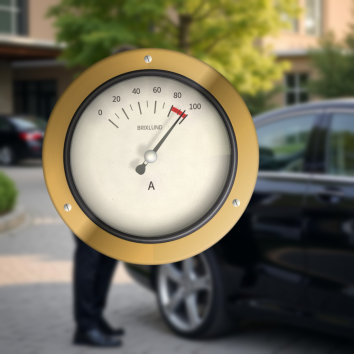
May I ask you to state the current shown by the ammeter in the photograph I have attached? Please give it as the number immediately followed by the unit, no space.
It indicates 95A
